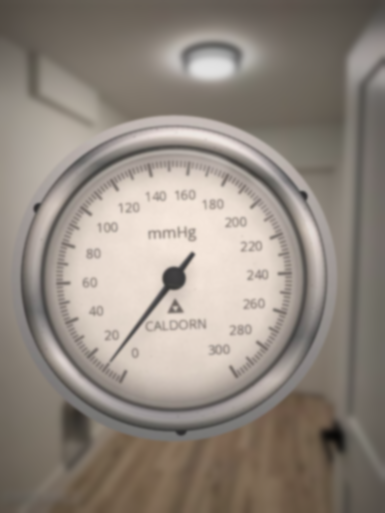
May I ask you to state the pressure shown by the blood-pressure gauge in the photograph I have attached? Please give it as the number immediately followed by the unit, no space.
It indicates 10mmHg
